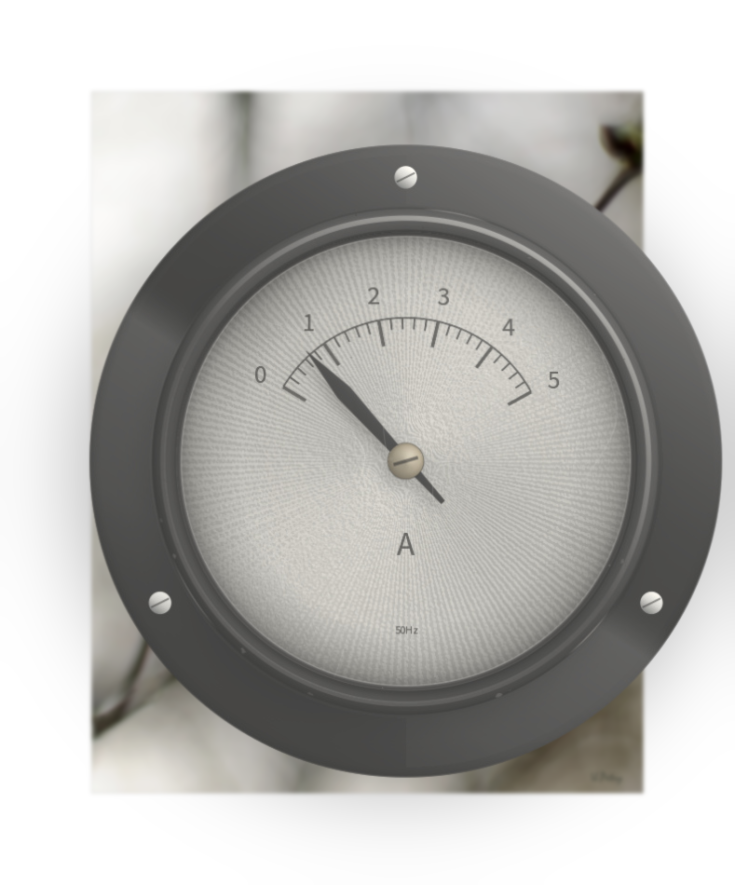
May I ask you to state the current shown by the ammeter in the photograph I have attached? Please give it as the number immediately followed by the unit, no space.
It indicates 0.7A
